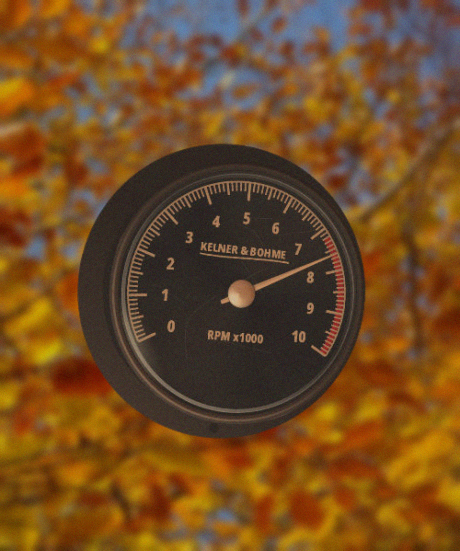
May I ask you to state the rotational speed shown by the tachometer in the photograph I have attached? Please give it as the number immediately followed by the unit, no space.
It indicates 7600rpm
